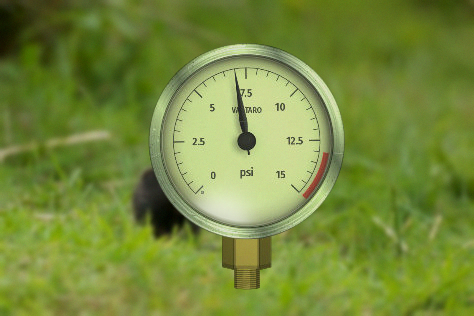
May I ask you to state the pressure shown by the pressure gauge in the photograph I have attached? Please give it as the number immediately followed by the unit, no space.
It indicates 7psi
